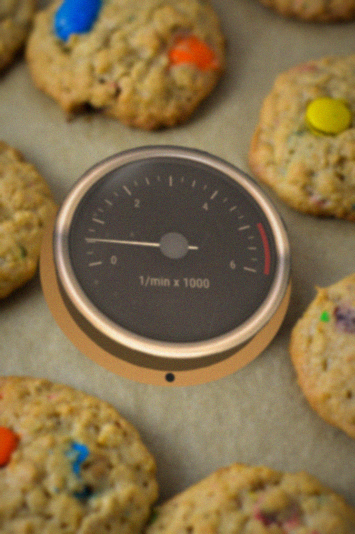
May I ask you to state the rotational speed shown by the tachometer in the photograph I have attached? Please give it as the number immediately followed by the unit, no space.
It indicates 500rpm
